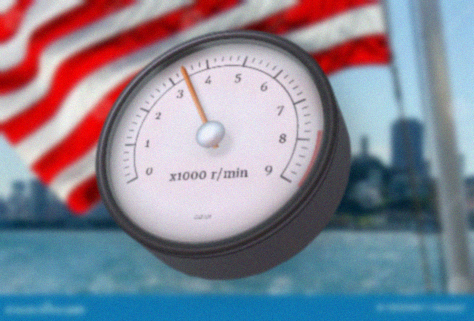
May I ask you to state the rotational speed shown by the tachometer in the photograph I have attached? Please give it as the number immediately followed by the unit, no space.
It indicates 3400rpm
